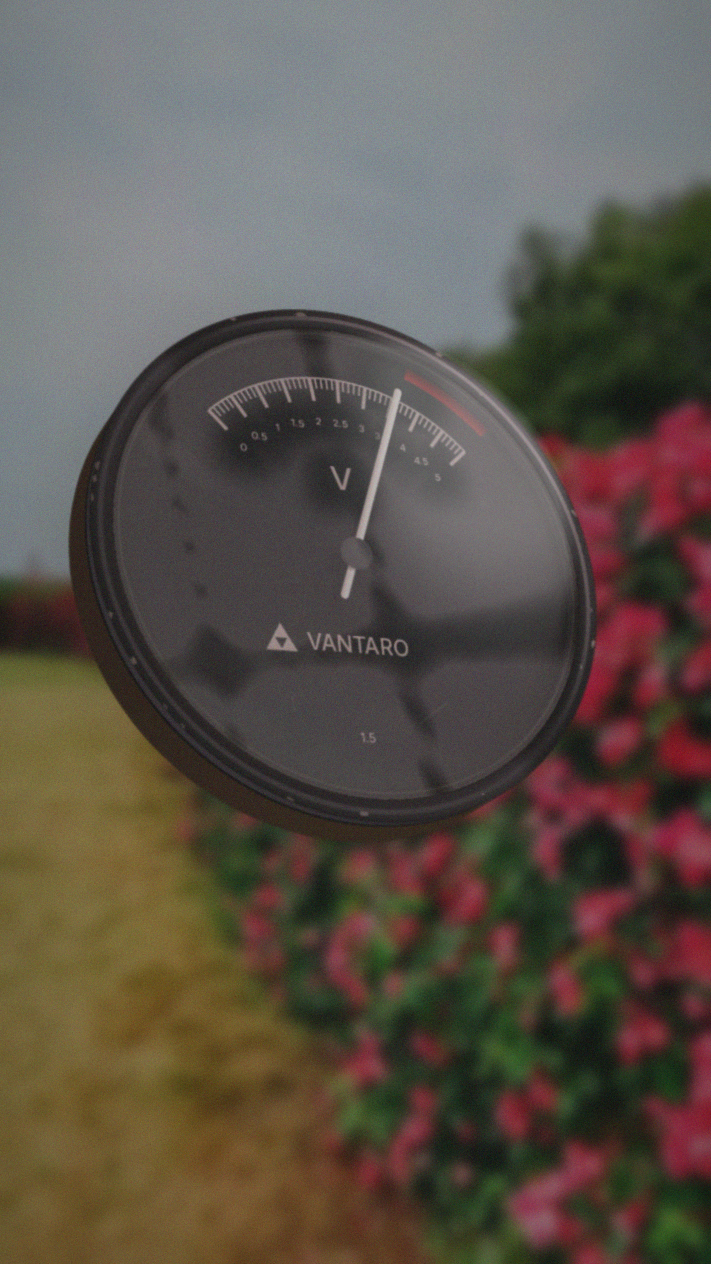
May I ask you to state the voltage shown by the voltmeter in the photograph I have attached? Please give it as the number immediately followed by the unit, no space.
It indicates 3.5V
